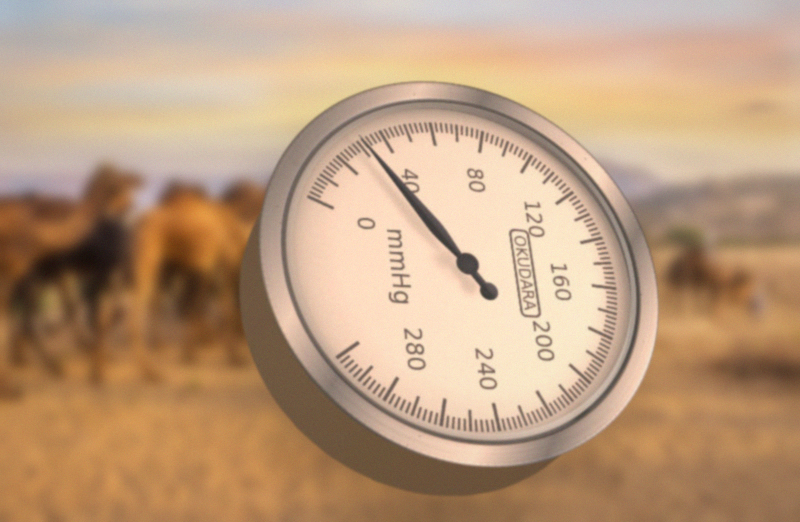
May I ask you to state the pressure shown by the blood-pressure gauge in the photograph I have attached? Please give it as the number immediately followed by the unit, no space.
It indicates 30mmHg
